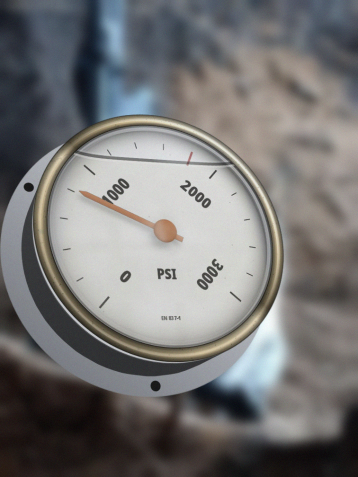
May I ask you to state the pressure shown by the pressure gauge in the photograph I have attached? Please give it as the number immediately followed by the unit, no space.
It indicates 800psi
